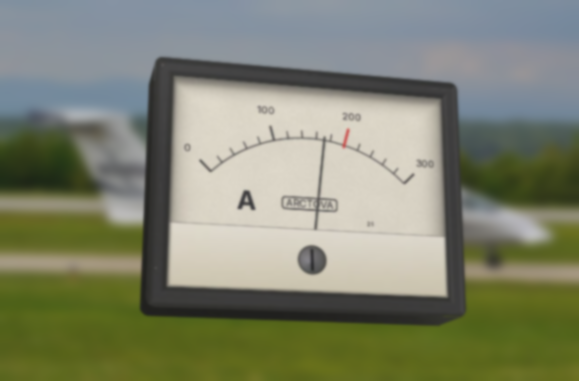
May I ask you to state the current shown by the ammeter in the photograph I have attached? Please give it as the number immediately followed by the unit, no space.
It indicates 170A
